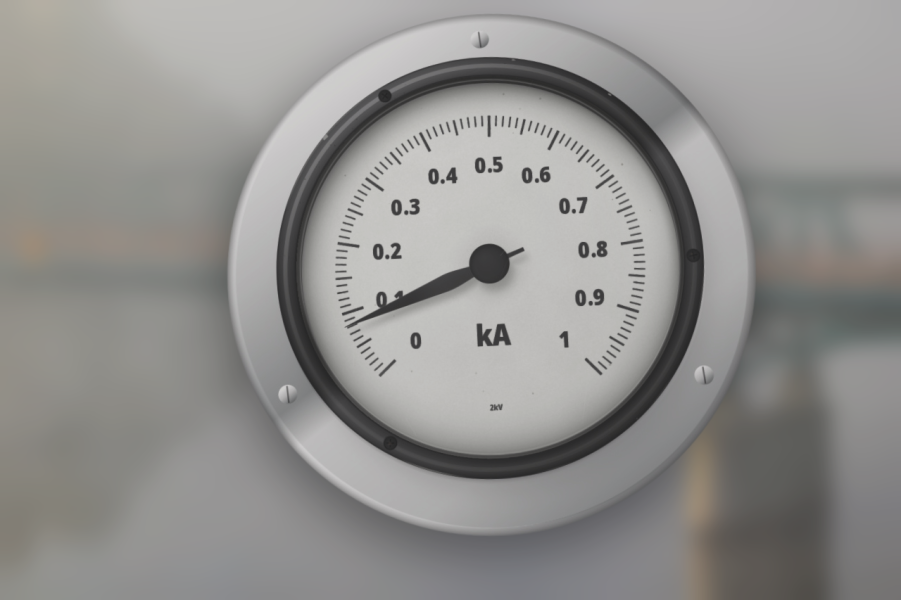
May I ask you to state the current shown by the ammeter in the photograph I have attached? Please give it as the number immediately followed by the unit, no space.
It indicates 0.08kA
